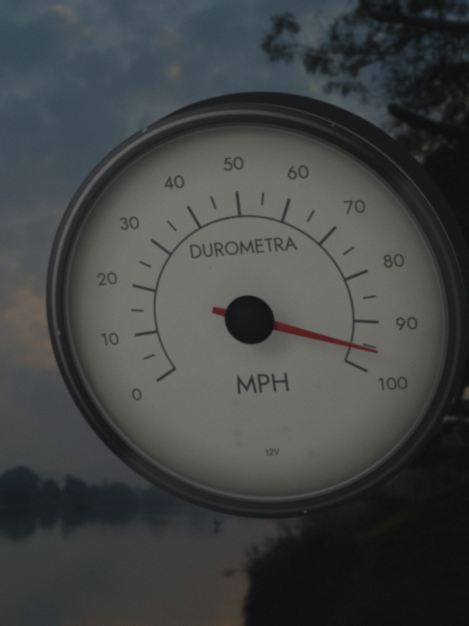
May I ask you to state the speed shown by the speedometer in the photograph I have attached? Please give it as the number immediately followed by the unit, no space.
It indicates 95mph
